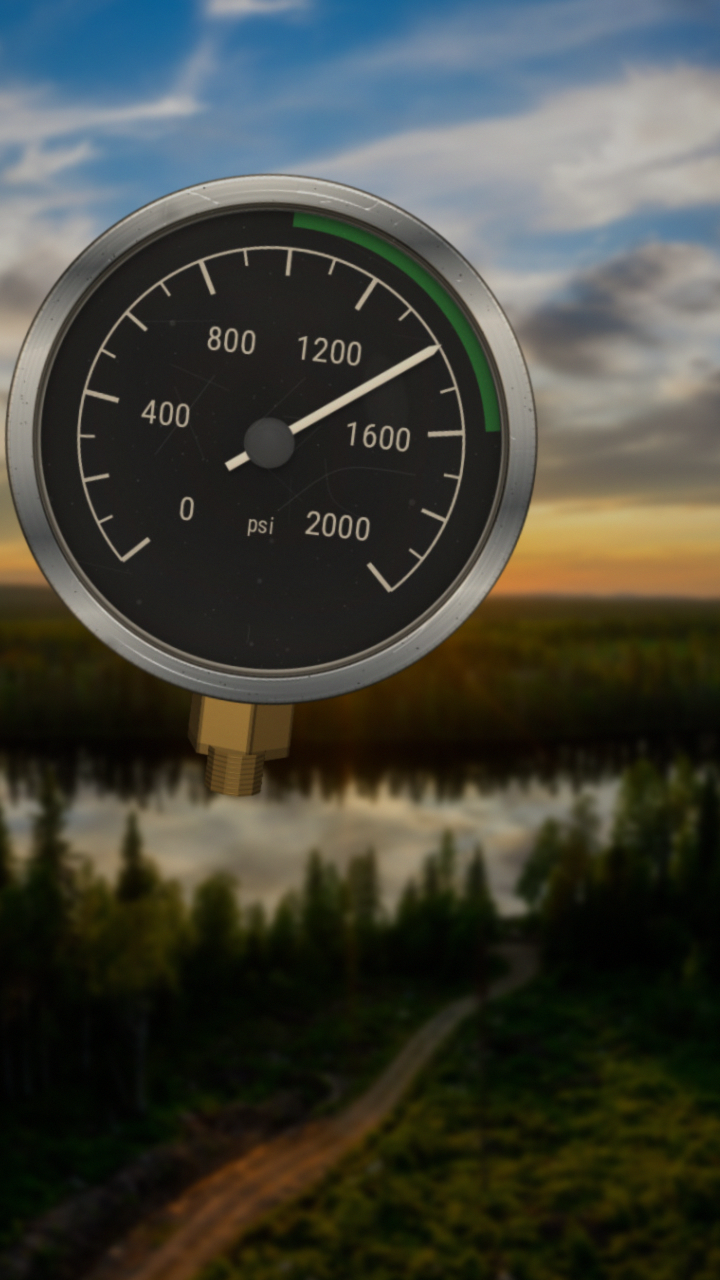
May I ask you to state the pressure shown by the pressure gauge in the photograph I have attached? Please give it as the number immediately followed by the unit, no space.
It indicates 1400psi
